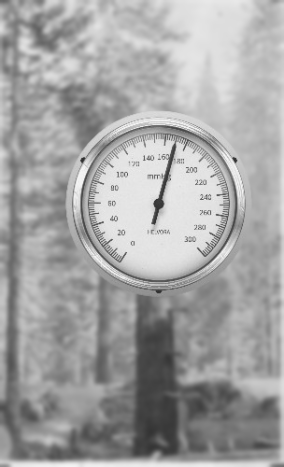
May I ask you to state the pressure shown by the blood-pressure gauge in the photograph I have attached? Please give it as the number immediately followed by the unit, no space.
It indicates 170mmHg
